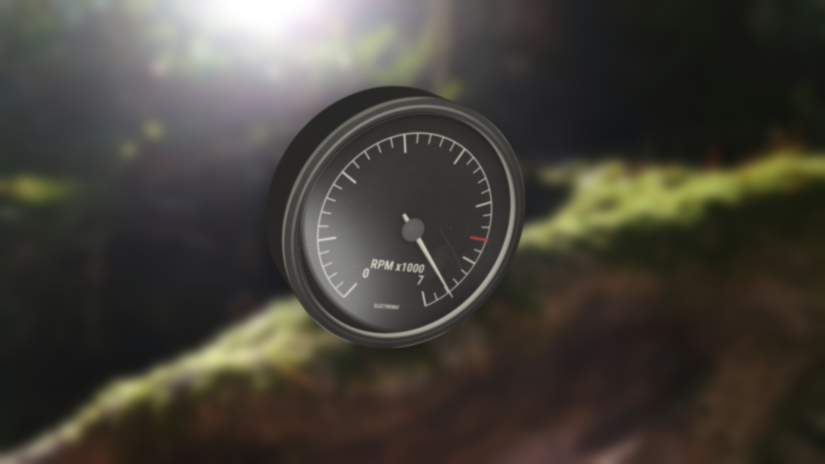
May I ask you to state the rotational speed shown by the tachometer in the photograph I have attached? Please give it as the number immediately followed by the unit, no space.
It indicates 6600rpm
